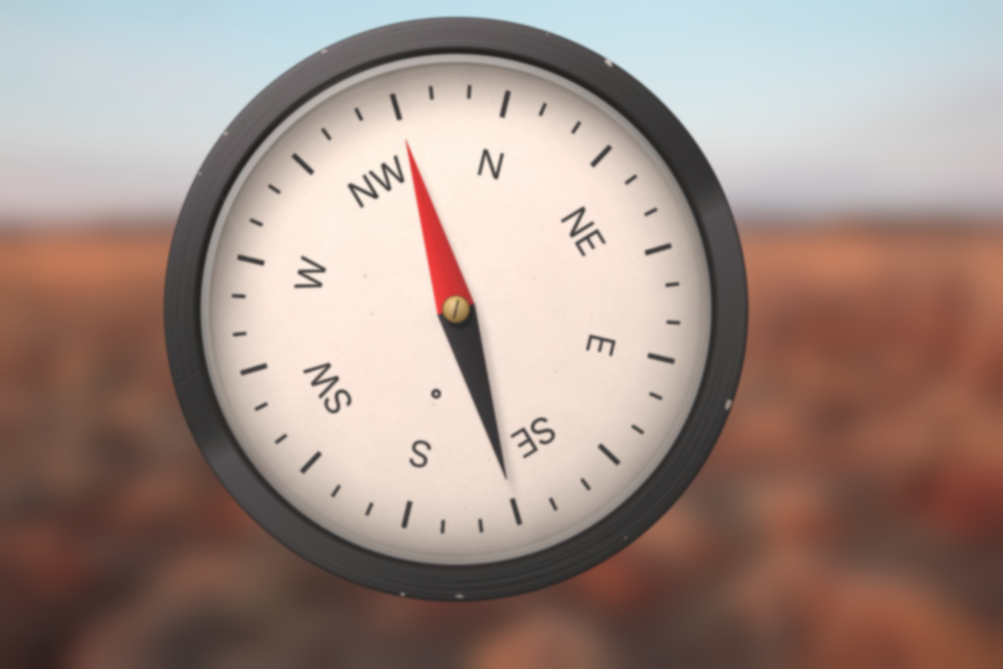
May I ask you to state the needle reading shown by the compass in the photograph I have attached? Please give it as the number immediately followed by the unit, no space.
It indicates 330°
